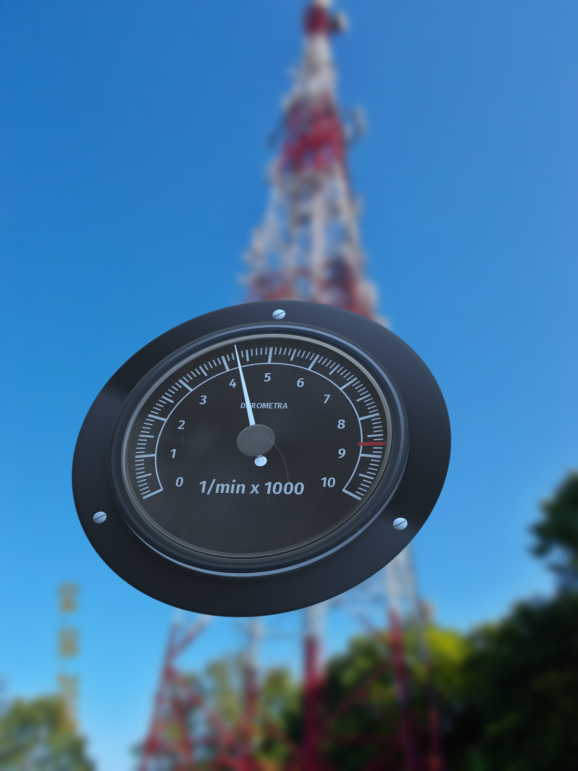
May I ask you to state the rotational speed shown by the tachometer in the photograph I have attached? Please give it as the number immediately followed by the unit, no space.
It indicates 4300rpm
